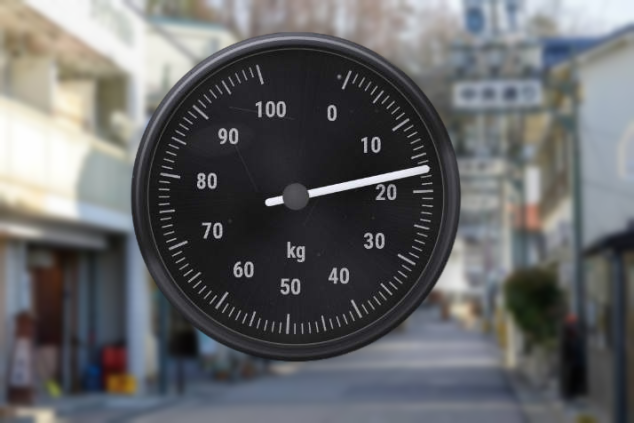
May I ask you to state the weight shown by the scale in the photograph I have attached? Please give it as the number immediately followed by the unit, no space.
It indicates 17kg
